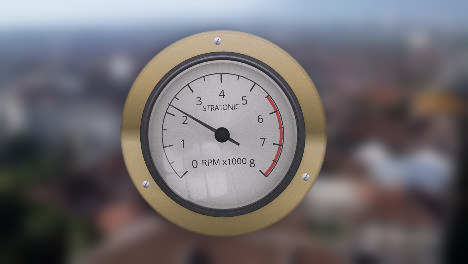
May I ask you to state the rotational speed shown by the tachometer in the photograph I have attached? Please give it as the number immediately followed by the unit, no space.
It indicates 2250rpm
